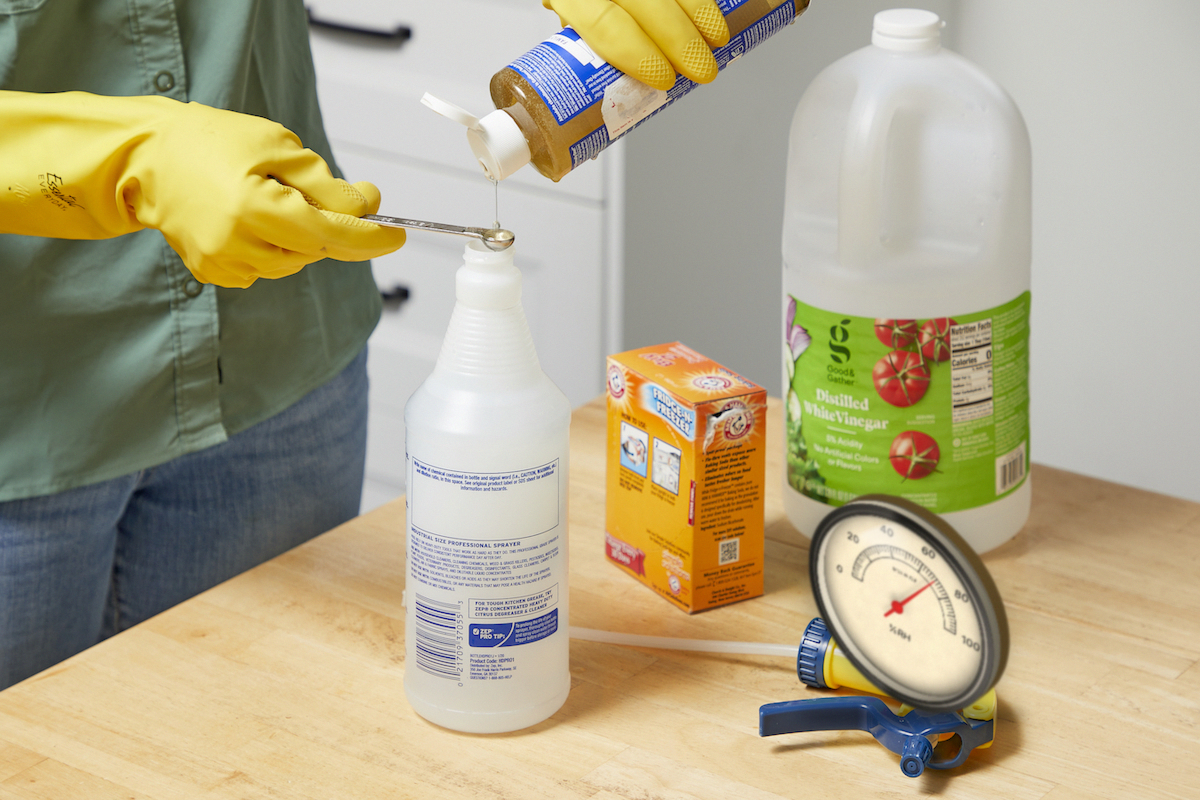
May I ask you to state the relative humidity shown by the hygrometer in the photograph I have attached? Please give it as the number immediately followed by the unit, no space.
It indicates 70%
